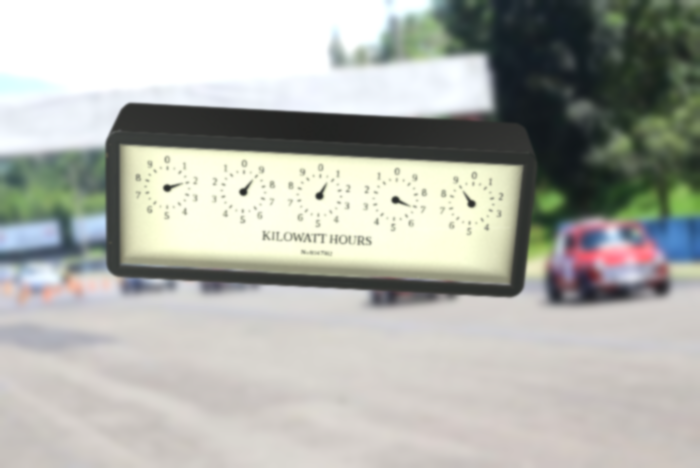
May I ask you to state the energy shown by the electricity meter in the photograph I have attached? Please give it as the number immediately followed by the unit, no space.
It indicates 19069kWh
